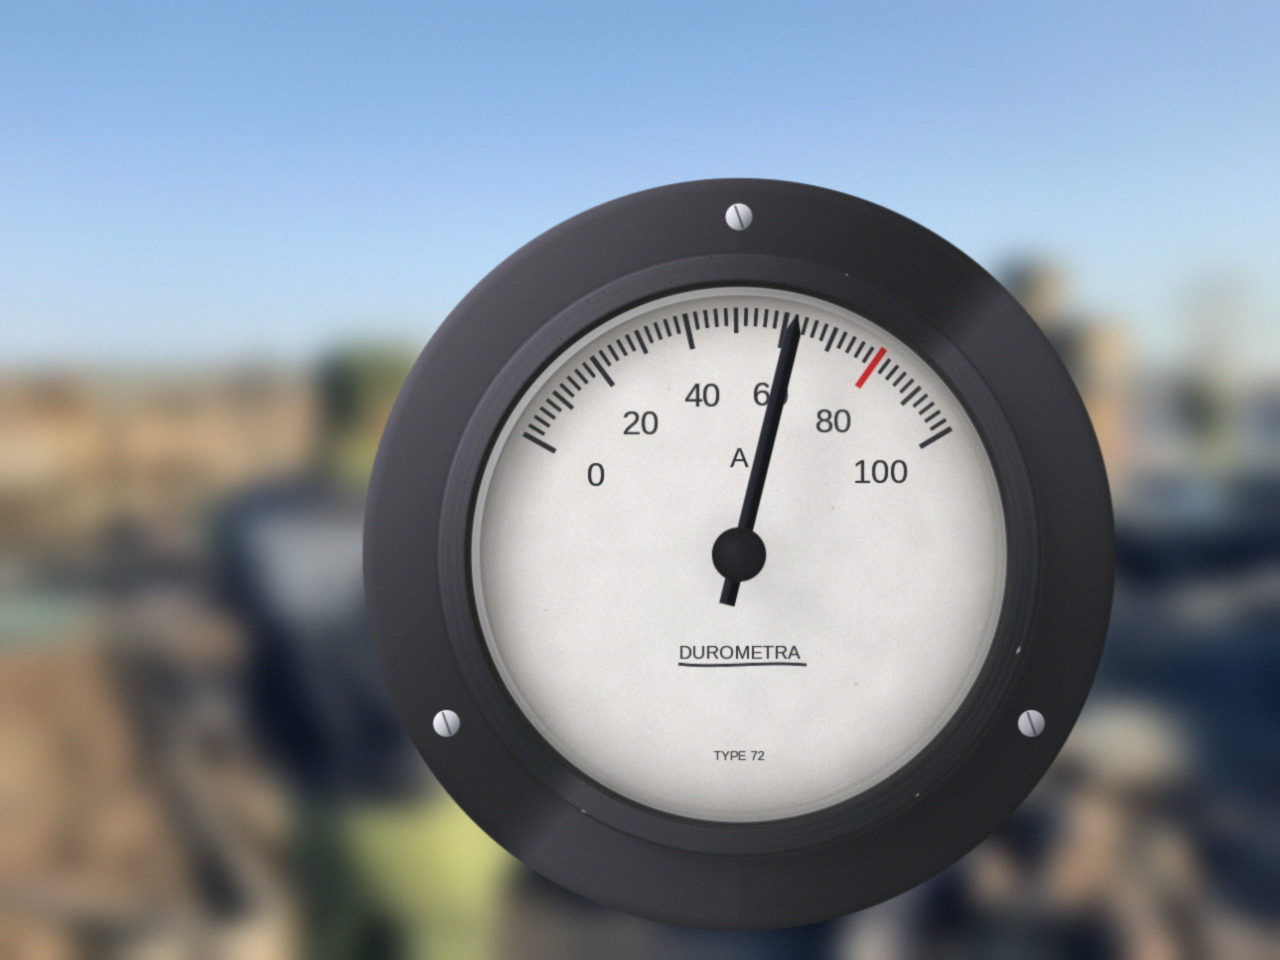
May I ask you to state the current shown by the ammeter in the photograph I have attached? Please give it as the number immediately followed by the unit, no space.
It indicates 62A
